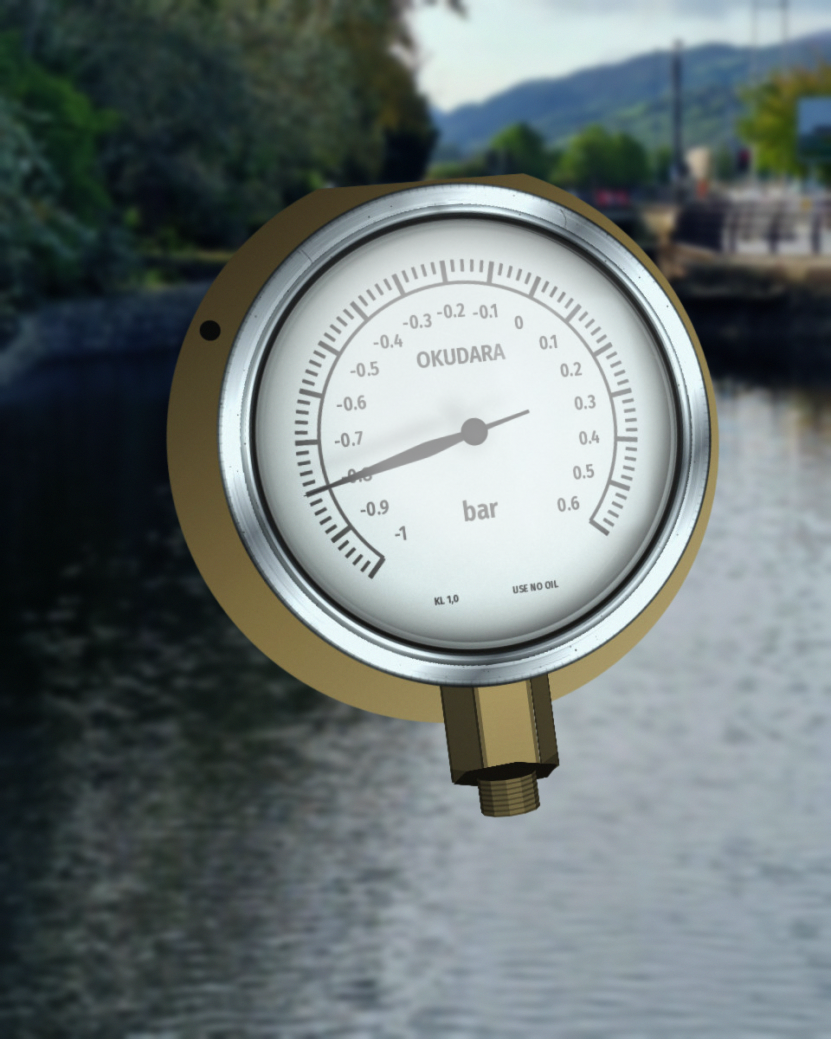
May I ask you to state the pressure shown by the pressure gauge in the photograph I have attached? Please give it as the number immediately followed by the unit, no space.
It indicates -0.8bar
